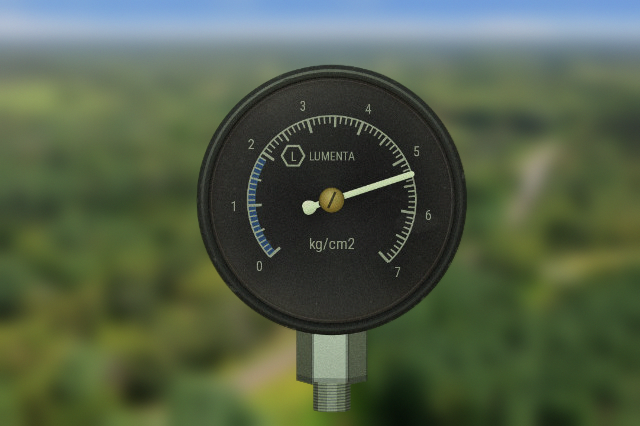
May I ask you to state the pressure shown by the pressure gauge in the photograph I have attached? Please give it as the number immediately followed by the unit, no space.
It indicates 5.3kg/cm²
